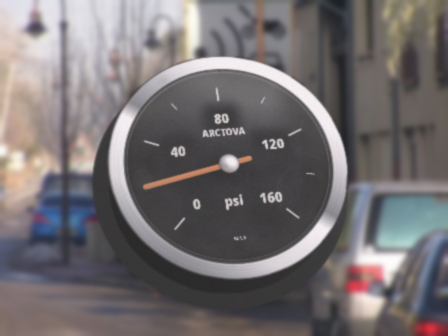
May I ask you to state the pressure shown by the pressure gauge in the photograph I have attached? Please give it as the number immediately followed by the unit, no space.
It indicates 20psi
